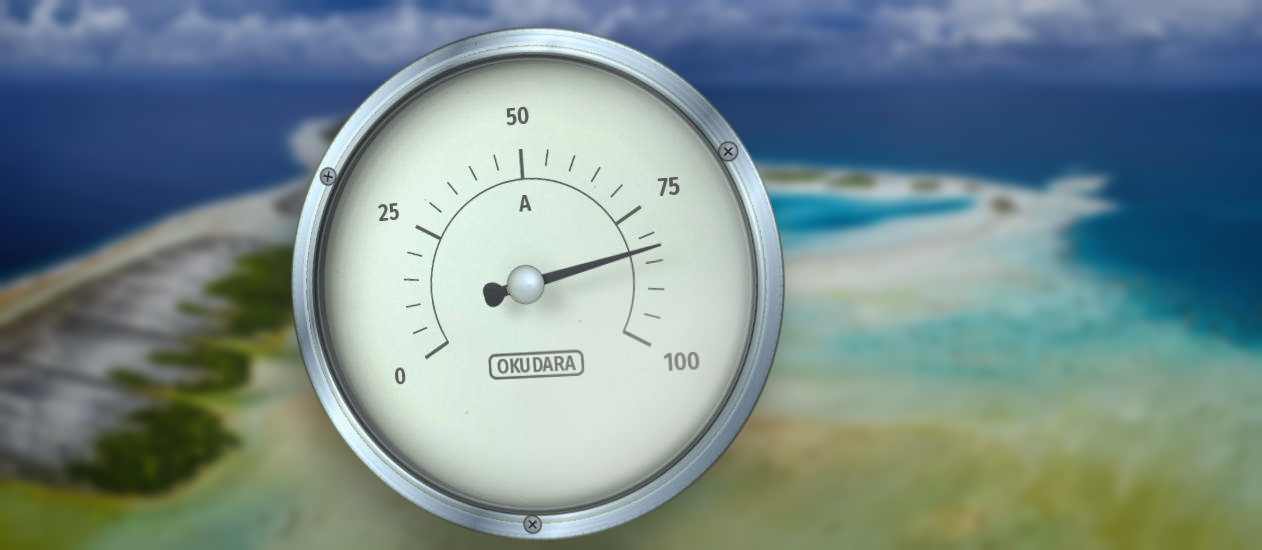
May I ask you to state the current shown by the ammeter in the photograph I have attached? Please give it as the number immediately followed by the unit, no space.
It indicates 82.5A
